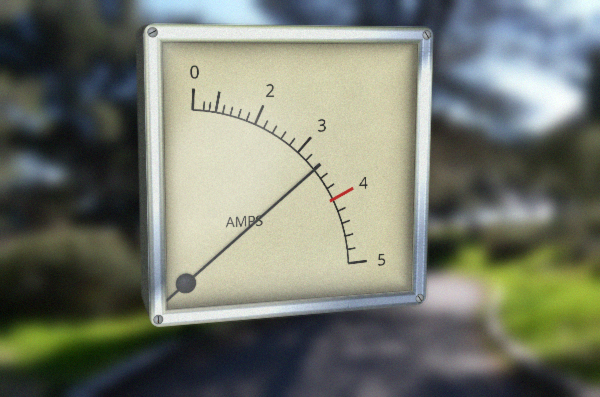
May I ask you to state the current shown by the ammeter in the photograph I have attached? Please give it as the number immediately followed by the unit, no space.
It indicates 3.4A
